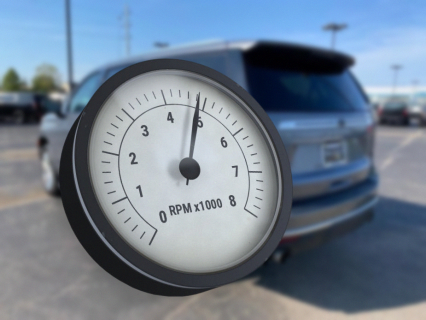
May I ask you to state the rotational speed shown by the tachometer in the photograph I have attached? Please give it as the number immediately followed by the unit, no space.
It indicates 4800rpm
